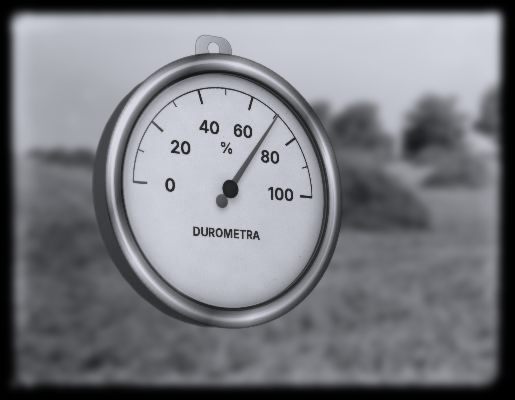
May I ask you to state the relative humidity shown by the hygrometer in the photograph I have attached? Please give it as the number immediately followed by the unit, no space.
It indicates 70%
